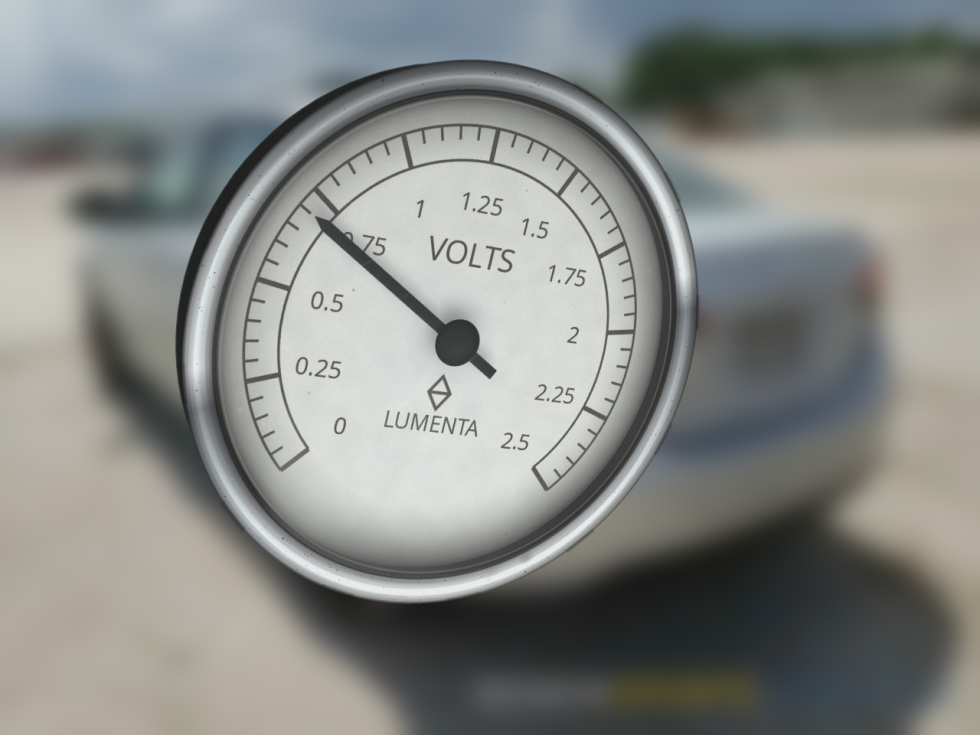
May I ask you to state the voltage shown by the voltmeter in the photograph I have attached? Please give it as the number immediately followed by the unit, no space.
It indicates 0.7V
